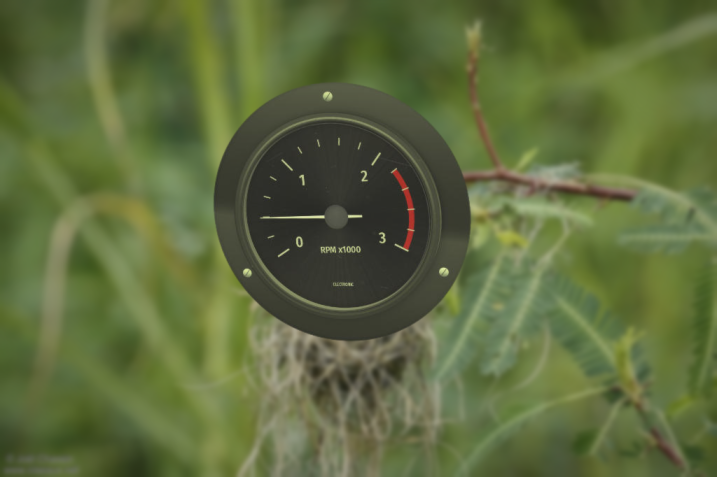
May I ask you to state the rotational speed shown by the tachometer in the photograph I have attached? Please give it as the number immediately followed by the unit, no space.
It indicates 400rpm
